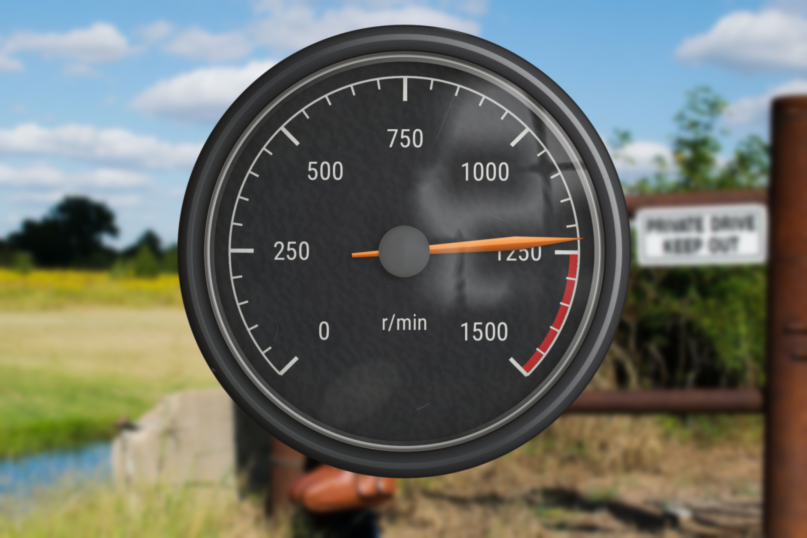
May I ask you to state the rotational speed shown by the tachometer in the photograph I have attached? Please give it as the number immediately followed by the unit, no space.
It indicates 1225rpm
